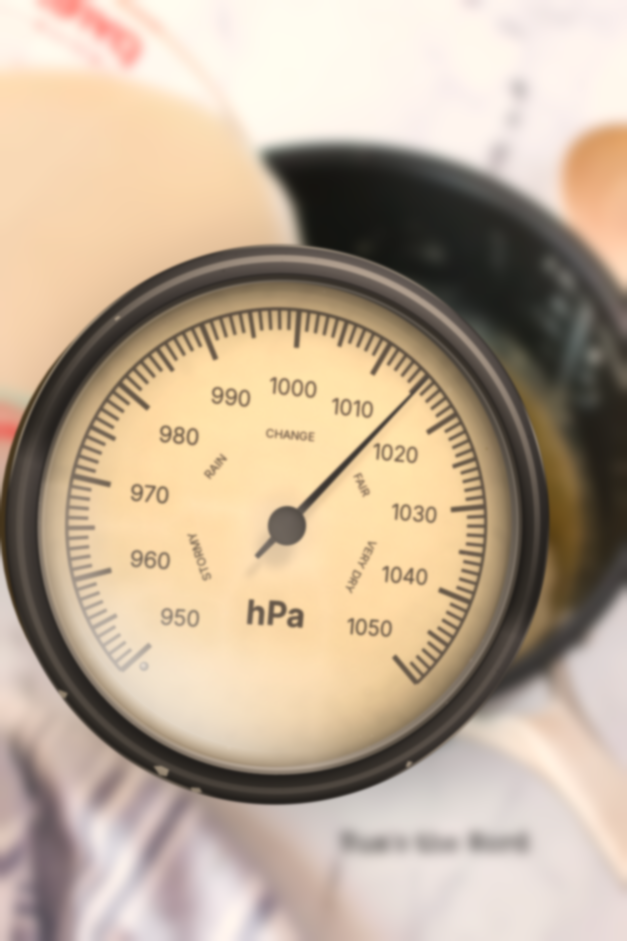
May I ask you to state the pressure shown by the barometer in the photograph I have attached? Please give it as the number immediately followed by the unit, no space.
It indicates 1015hPa
